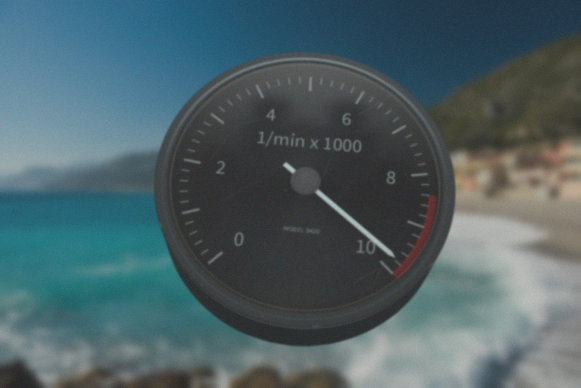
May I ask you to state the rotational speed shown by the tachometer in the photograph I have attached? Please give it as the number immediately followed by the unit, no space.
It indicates 9800rpm
